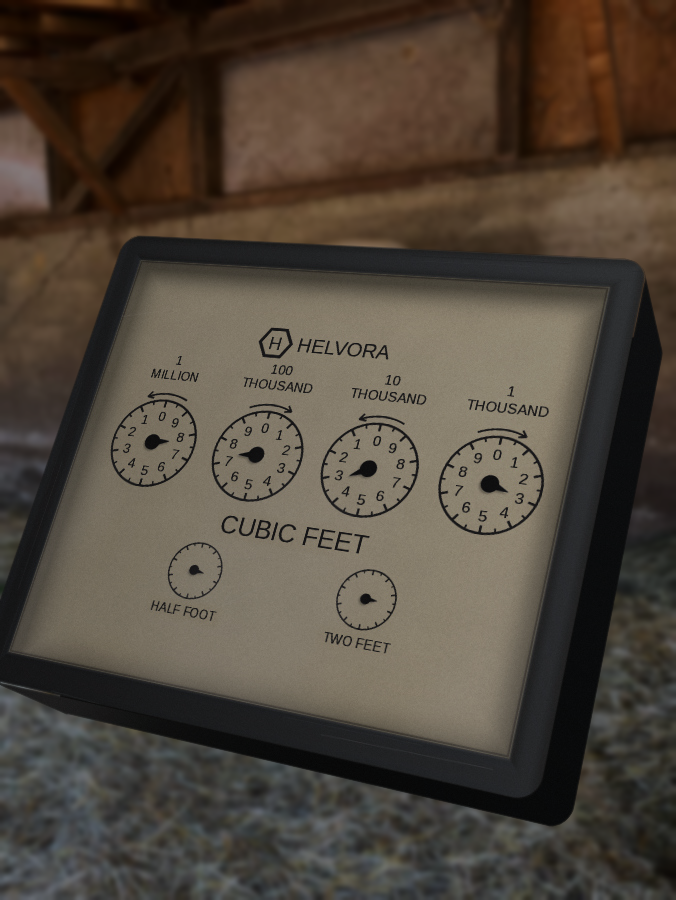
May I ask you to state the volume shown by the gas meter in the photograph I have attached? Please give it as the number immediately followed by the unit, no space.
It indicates 773300ft³
